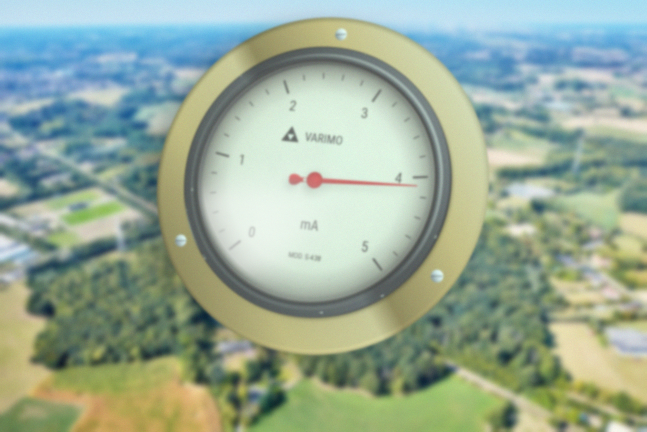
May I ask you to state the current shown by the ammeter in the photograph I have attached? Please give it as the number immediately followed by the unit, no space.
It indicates 4.1mA
